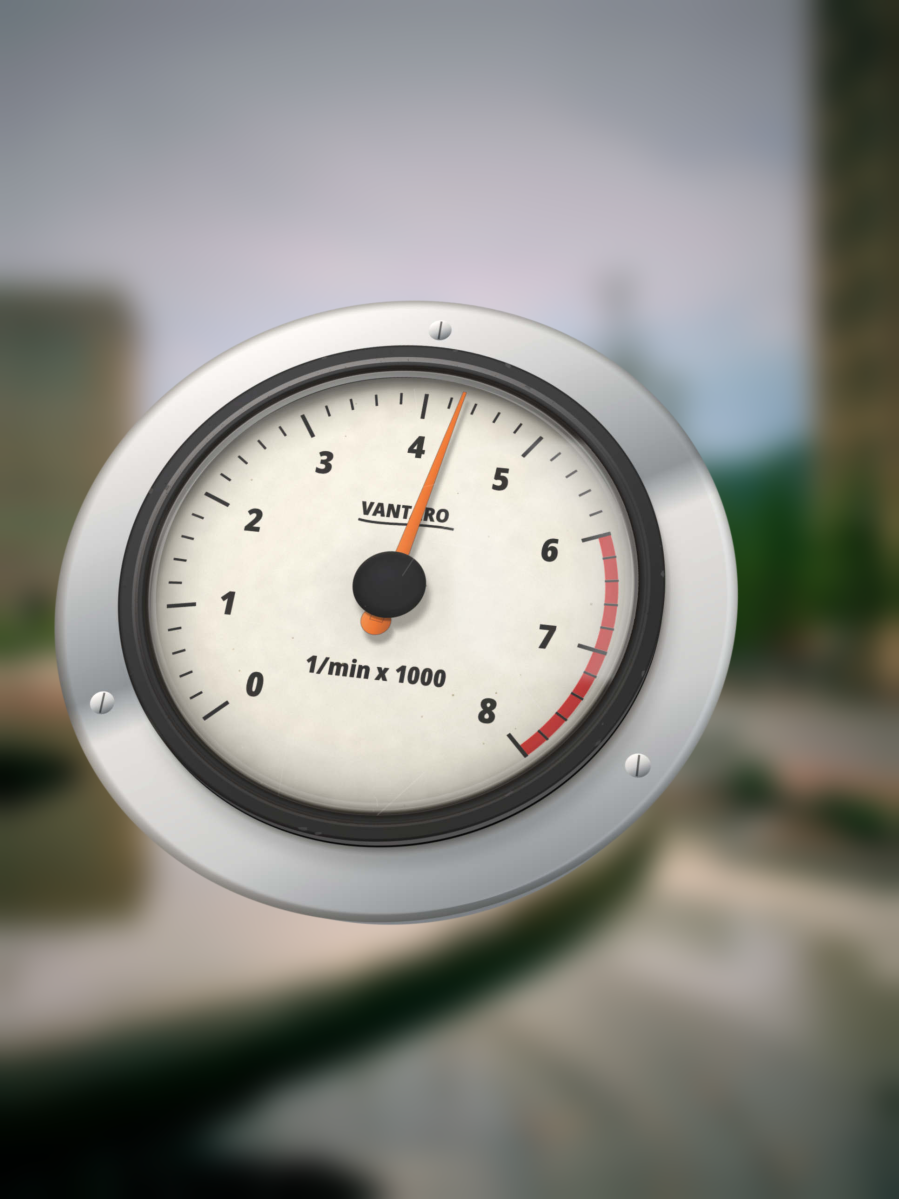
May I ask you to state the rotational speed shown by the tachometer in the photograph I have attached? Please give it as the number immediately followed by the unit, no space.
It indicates 4300rpm
